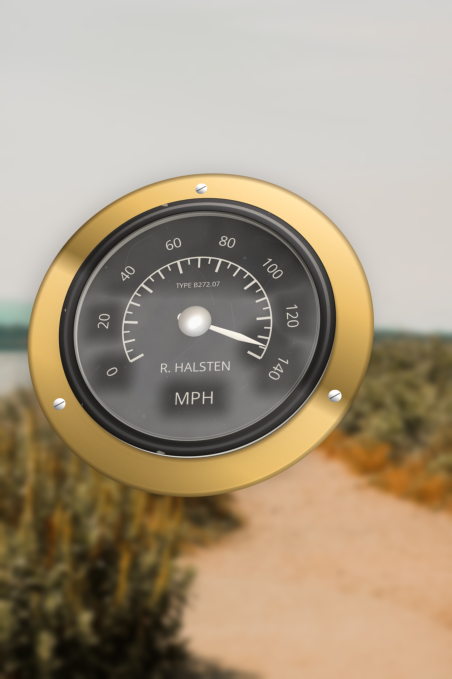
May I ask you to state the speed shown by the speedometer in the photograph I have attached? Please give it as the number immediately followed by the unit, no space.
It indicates 135mph
